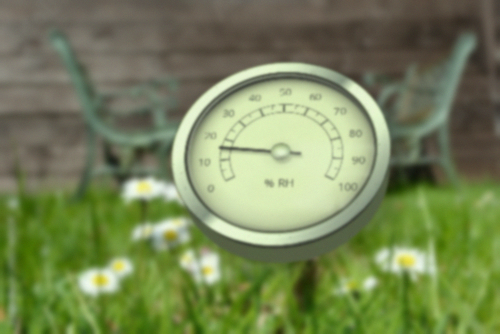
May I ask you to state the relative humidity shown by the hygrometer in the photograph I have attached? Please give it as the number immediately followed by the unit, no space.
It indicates 15%
